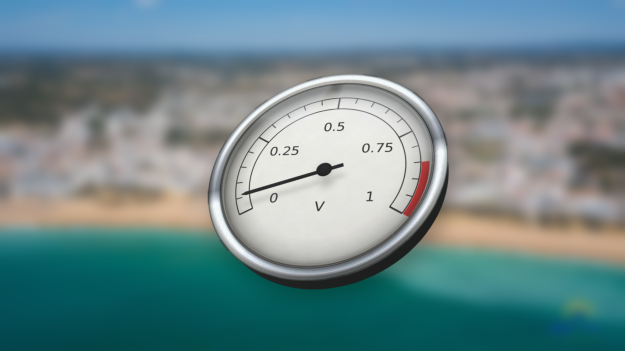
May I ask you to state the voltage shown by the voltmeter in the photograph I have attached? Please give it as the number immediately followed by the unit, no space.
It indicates 0.05V
